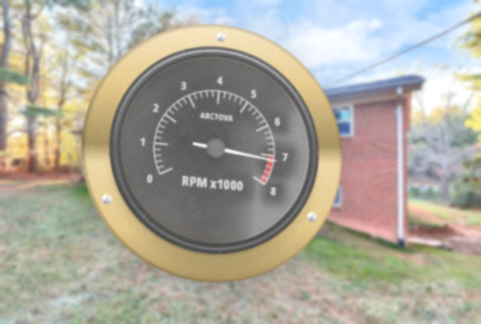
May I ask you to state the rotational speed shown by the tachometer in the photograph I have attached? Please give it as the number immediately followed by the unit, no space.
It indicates 7200rpm
